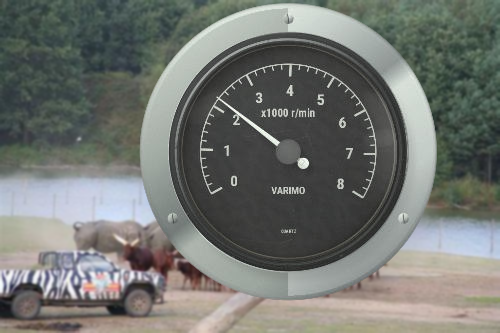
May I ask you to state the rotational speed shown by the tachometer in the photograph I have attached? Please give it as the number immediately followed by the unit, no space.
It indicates 2200rpm
